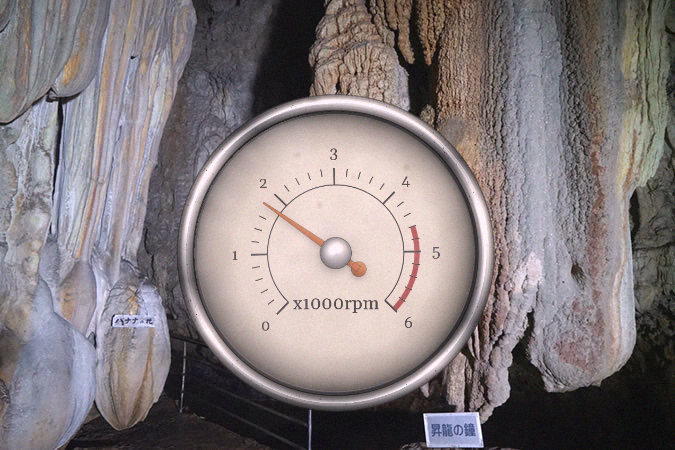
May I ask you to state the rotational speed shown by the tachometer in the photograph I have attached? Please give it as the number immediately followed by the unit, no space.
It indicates 1800rpm
